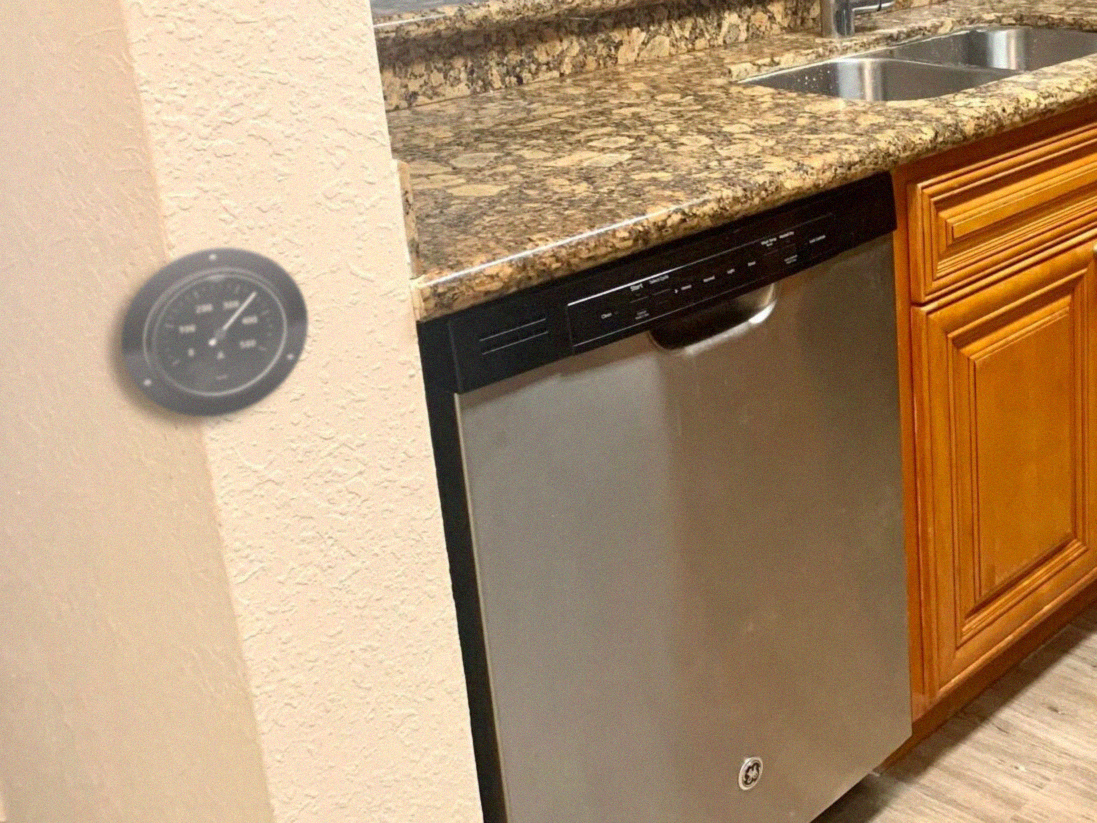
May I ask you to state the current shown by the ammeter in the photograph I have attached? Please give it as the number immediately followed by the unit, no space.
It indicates 340A
